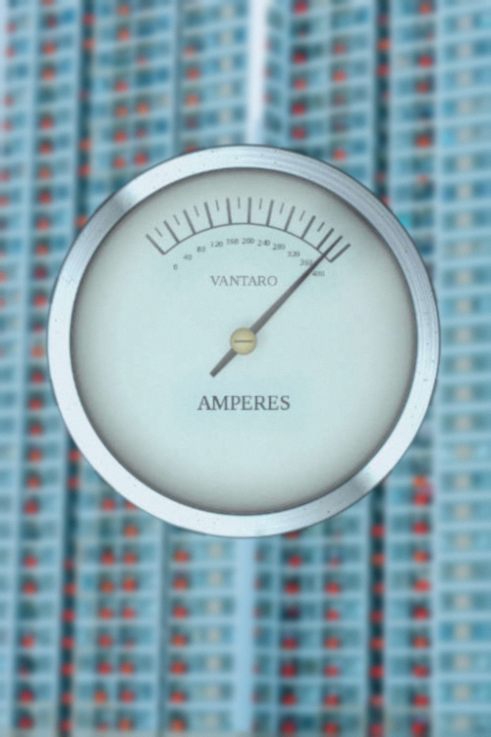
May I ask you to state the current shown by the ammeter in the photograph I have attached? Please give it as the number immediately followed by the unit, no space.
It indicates 380A
